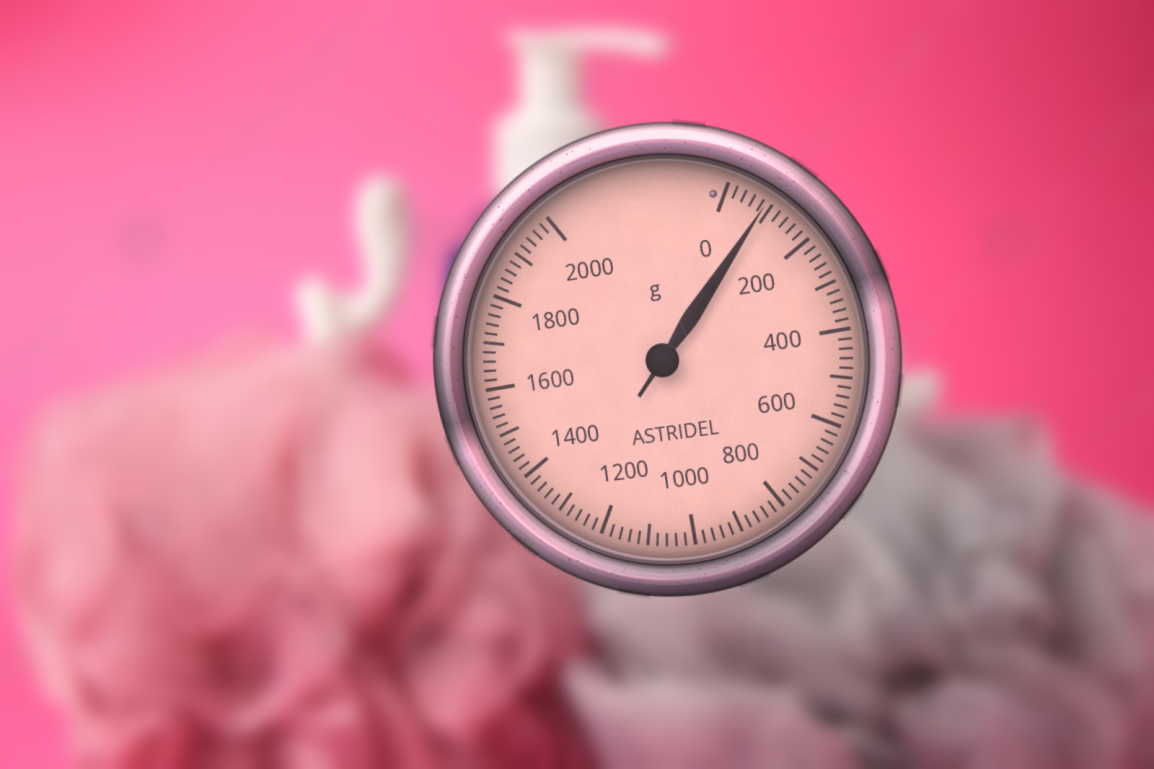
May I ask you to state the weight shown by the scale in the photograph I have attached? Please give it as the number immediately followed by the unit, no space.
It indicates 90g
